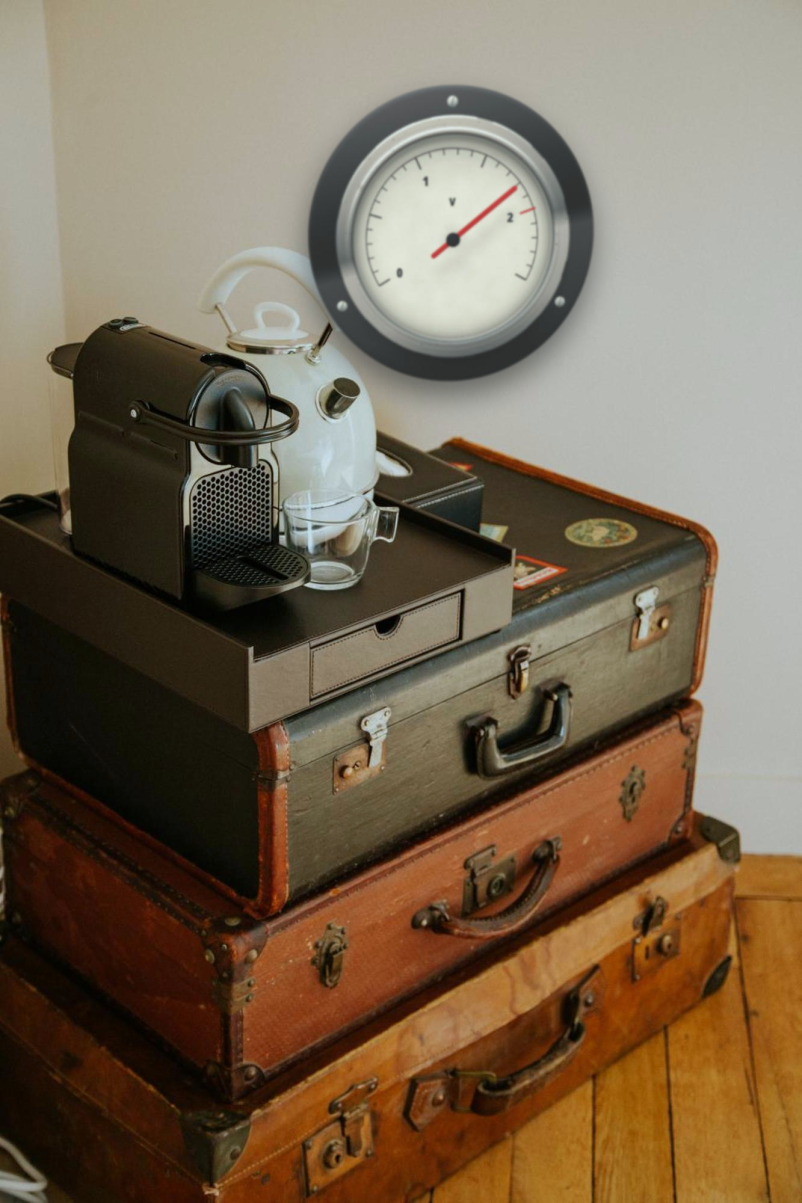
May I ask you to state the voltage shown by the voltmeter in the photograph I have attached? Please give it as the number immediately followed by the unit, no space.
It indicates 1.8V
